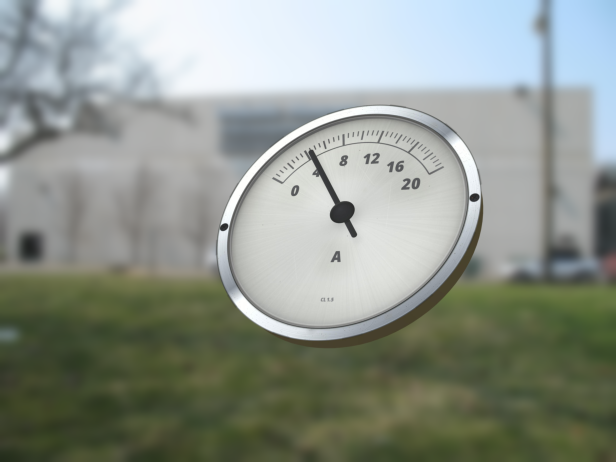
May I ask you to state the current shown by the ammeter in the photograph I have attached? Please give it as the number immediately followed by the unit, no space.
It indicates 4.5A
